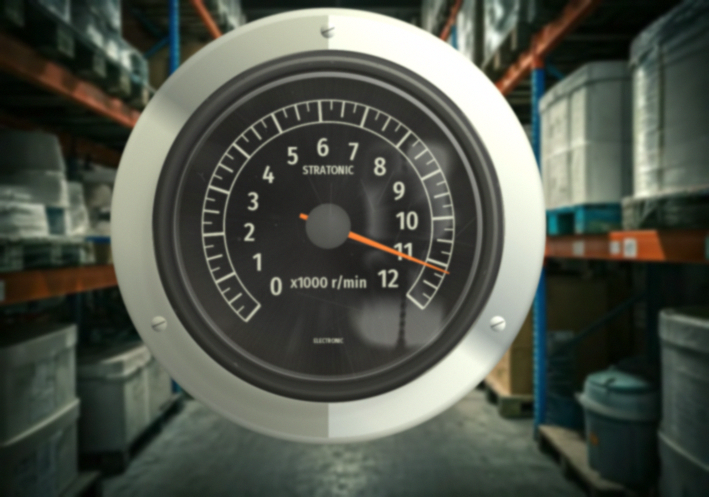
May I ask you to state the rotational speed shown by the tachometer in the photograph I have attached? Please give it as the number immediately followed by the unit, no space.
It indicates 11125rpm
